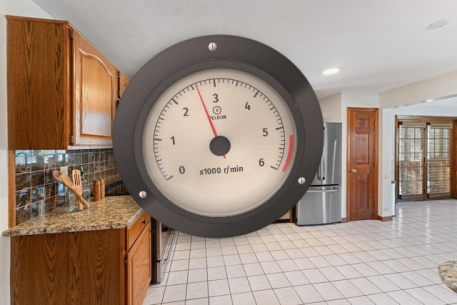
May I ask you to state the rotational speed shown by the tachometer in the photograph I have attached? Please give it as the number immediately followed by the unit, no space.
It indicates 2600rpm
